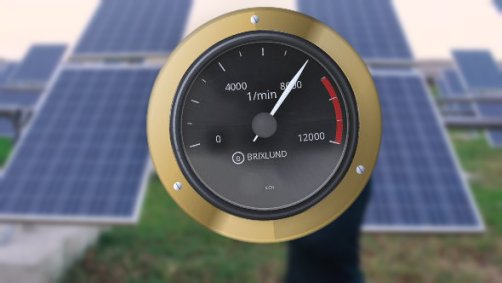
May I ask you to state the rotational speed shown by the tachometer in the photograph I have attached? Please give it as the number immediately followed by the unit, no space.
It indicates 8000rpm
